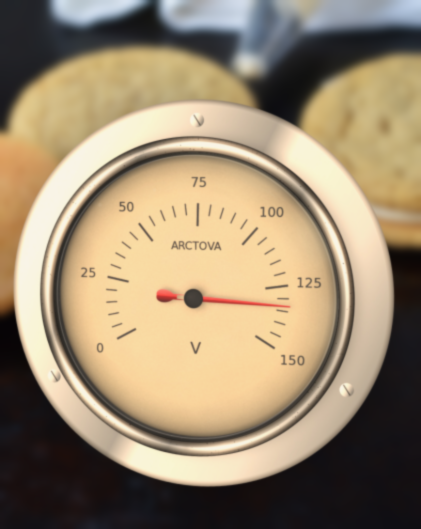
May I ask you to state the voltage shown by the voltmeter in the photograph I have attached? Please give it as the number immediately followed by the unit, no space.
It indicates 132.5V
